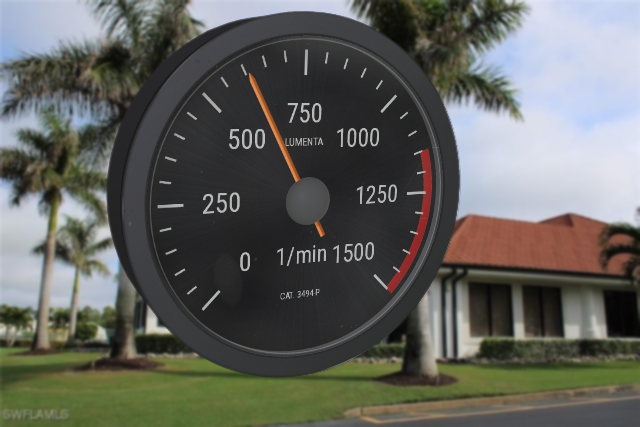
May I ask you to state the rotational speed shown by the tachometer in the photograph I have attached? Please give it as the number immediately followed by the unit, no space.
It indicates 600rpm
